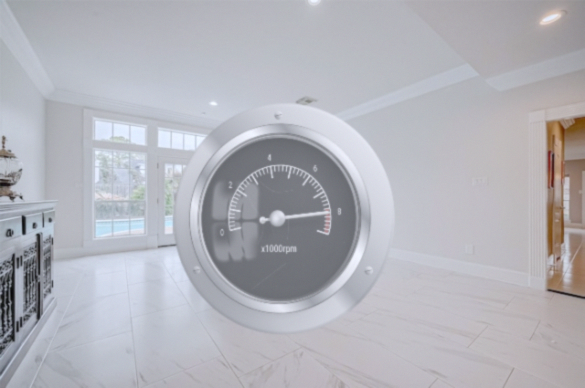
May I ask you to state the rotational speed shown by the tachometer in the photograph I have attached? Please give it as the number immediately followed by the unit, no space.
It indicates 8000rpm
